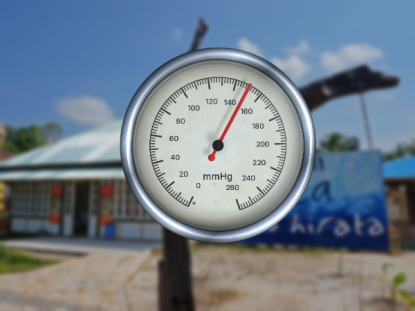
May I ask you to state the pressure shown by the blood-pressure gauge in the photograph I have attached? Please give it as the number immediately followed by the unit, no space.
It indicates 150mmHg
